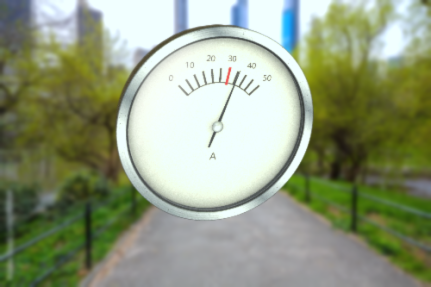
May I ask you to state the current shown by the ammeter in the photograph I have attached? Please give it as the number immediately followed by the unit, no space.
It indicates 35A
